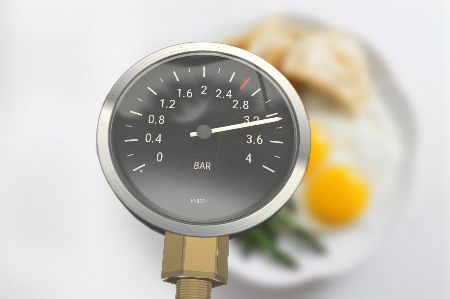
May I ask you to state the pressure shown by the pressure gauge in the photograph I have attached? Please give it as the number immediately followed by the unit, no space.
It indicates 3.3bar
